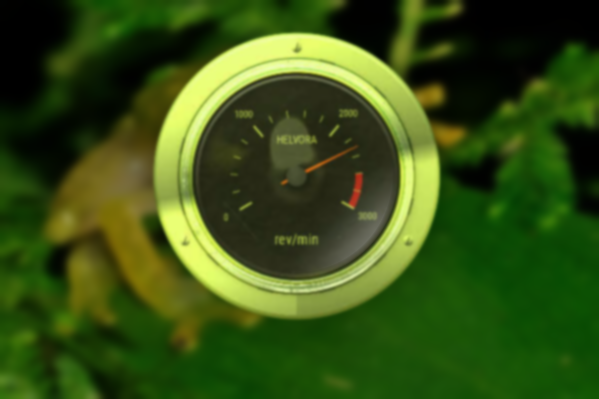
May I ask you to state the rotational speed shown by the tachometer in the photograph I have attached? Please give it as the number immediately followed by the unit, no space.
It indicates 2300rpm
